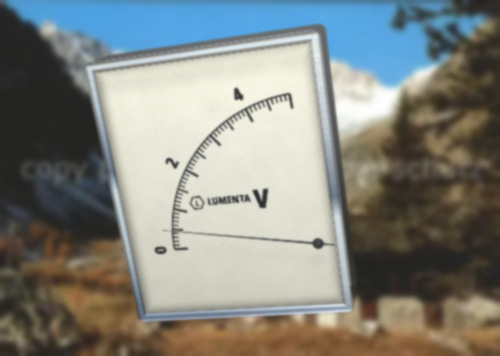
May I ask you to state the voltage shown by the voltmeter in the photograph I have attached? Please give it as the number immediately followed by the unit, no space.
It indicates 0.5V
